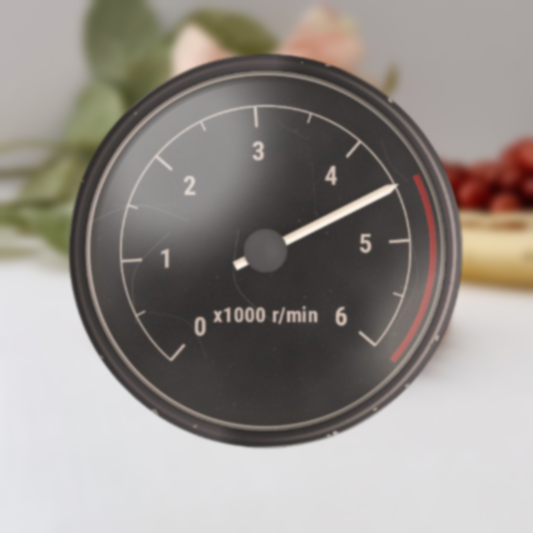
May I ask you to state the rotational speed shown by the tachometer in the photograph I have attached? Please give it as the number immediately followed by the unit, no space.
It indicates 4500rpm
